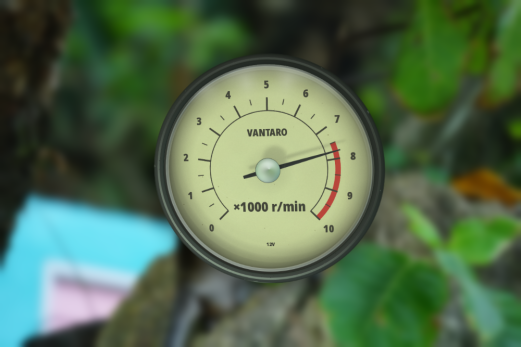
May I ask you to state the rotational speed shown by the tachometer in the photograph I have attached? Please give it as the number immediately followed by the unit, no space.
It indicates 7750rpm
